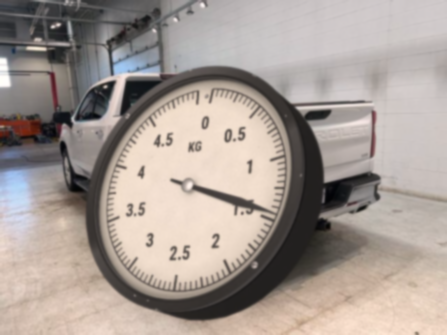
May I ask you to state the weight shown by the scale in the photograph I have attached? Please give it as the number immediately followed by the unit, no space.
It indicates 1.45kg
